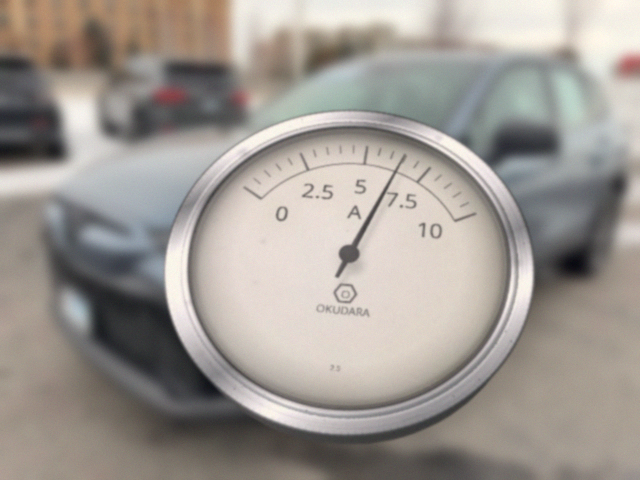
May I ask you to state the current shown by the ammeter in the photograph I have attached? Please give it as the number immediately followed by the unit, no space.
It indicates 6.5A
